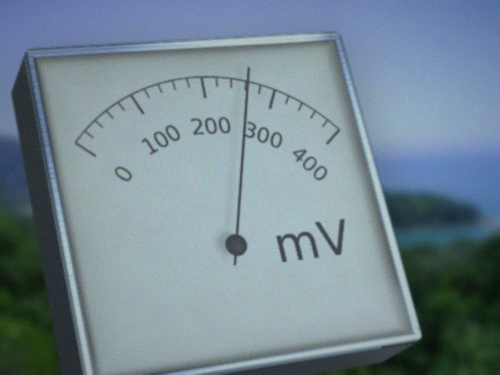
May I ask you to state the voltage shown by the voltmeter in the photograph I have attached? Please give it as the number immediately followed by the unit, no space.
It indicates 260mV
